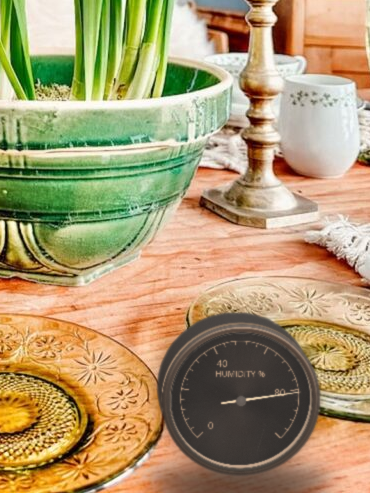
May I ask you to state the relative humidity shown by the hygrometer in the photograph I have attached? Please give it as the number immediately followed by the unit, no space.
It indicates 80%
